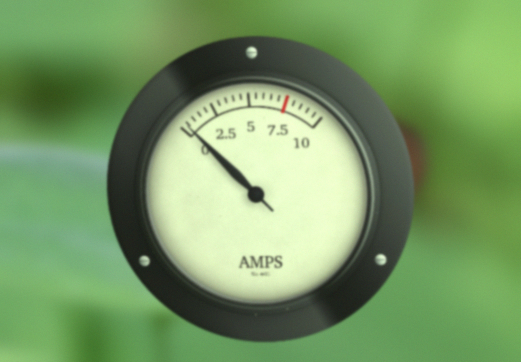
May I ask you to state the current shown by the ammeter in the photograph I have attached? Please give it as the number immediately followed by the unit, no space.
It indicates 0.5A
